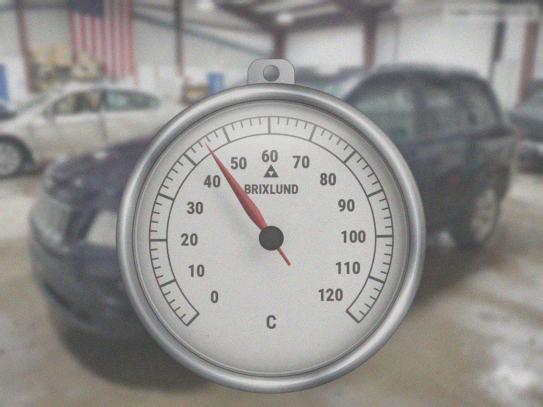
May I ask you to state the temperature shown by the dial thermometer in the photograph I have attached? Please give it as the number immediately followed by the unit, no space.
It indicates 45°C
